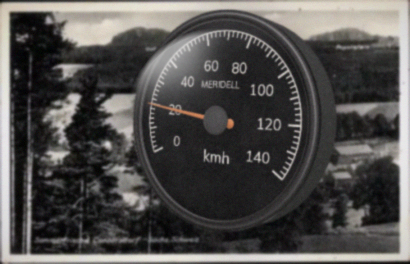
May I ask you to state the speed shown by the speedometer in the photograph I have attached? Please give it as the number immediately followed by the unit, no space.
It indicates 20km/h
